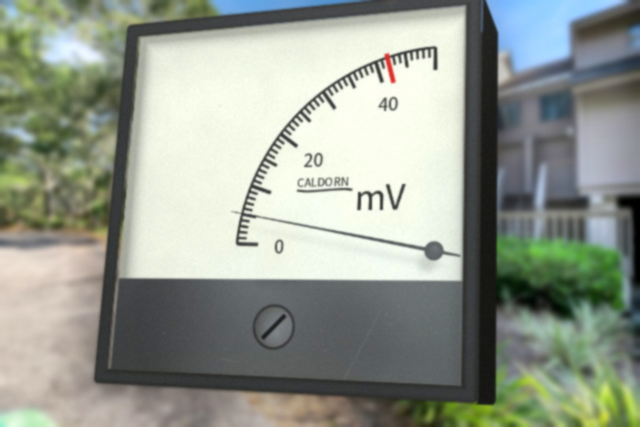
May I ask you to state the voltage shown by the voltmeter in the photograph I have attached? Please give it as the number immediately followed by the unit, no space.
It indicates 5mV
